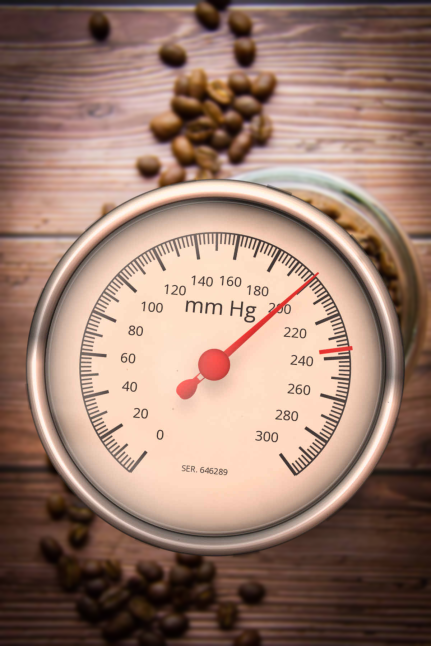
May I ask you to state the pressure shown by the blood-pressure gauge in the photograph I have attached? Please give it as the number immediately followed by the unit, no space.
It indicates 200mmHg
